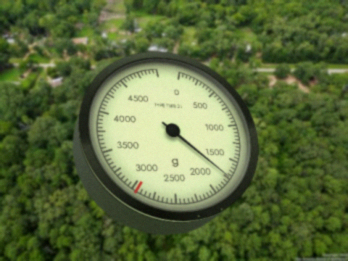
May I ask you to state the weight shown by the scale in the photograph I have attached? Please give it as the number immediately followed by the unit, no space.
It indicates 1750g
